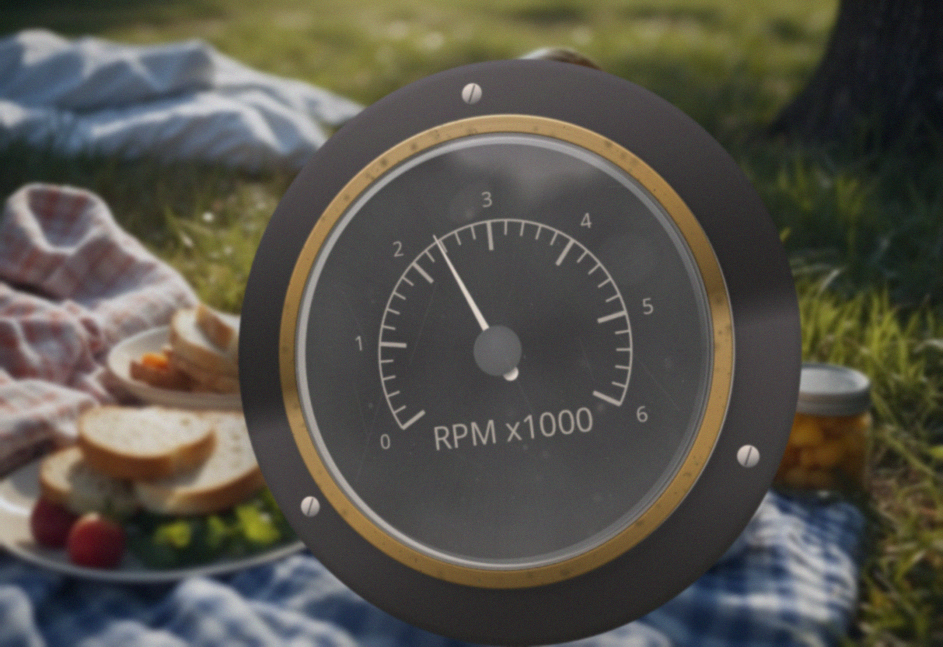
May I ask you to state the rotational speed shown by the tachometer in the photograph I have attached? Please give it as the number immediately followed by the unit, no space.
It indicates 2400rpm
